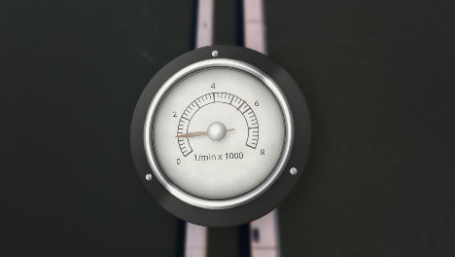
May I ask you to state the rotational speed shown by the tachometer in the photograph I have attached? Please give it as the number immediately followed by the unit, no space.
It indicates 1000rpm
